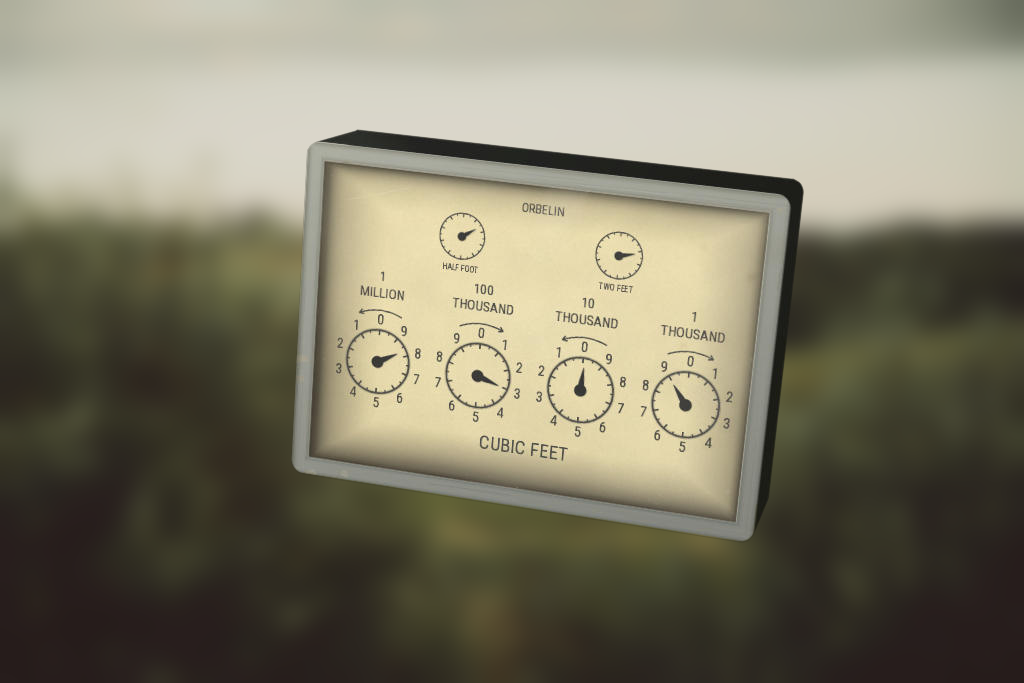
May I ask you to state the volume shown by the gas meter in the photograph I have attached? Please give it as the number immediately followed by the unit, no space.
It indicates 829900ft³
